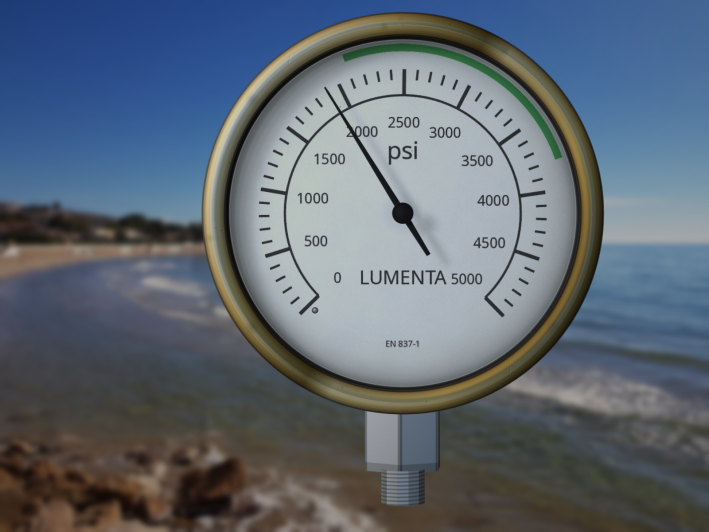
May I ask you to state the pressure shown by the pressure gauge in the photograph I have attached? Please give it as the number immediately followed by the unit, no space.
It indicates 1900psi
